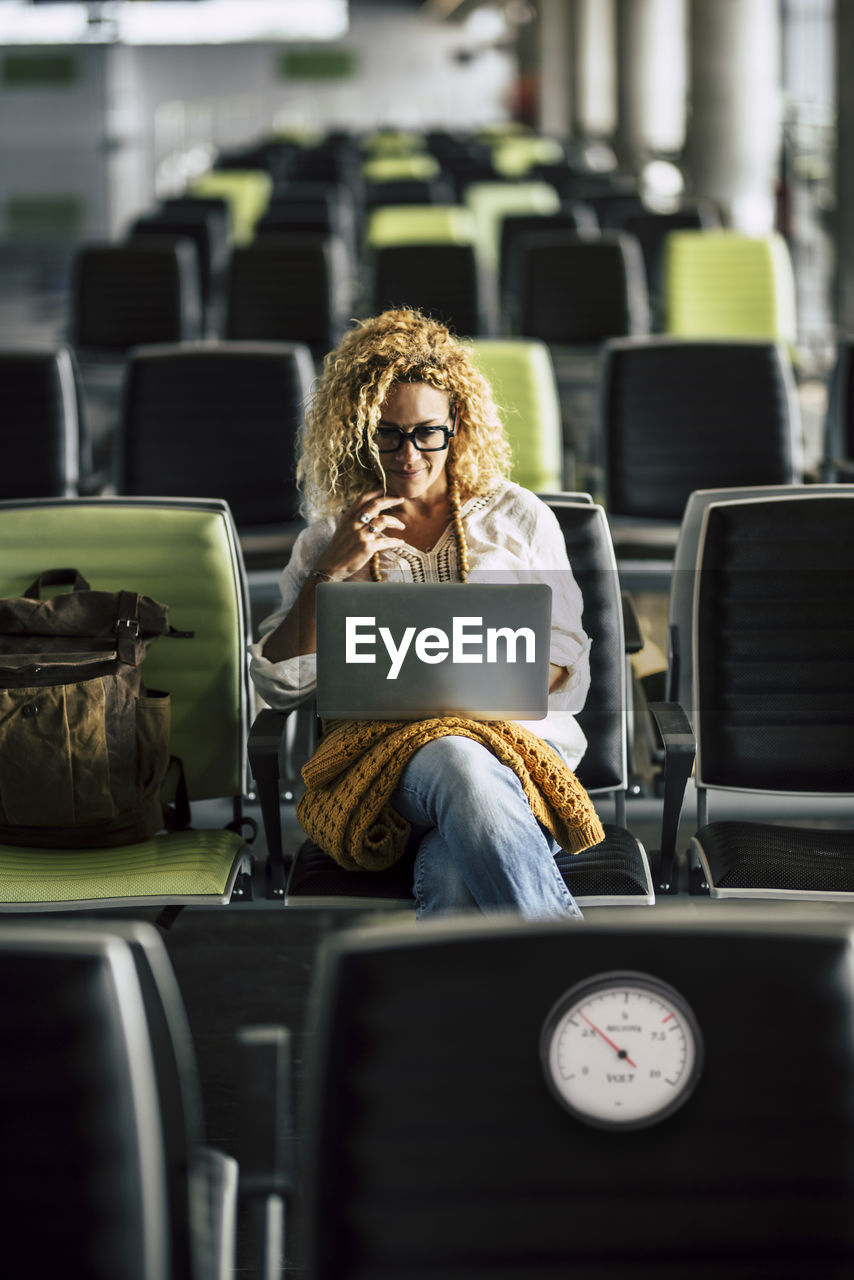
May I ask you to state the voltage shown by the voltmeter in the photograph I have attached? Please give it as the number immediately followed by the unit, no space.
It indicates 3V
